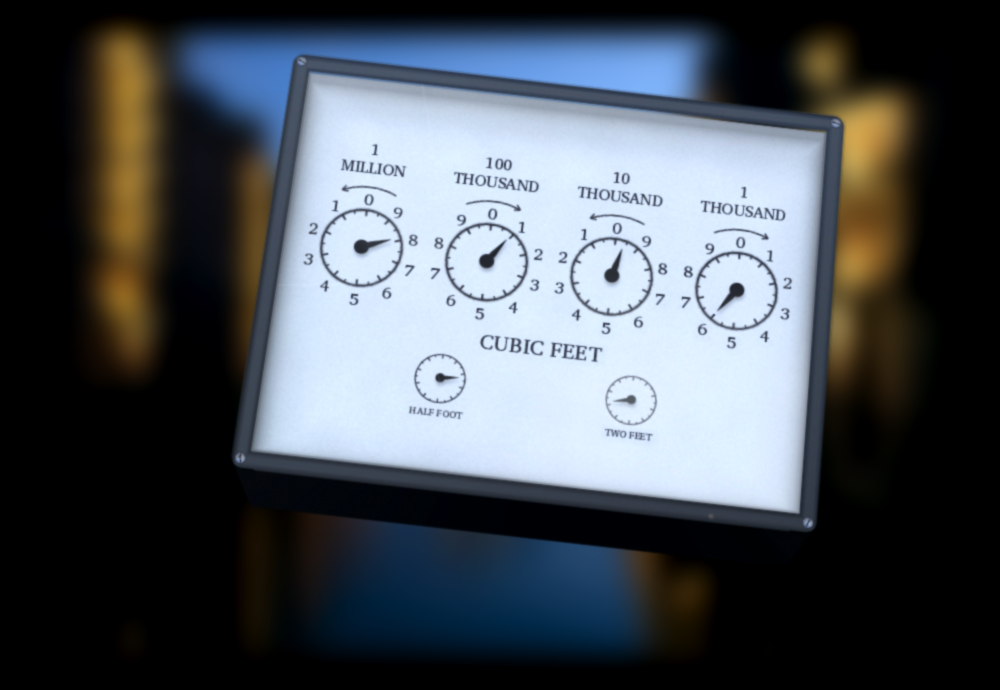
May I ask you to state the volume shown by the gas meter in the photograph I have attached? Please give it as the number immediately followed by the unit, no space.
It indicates 809600ft³
